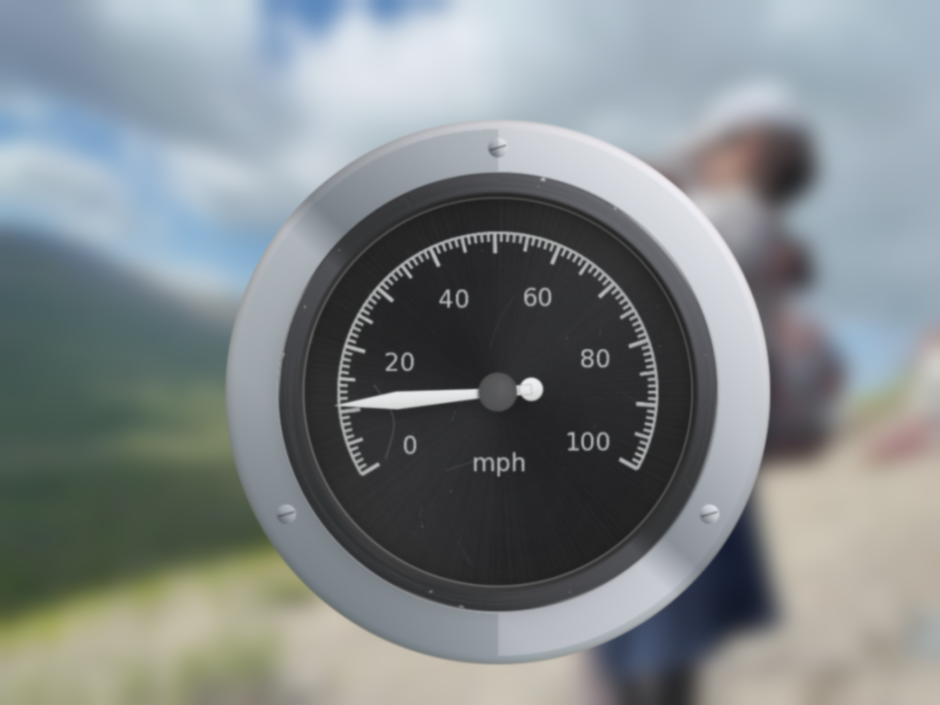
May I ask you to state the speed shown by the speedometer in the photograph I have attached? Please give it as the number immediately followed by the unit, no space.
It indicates 11mph
